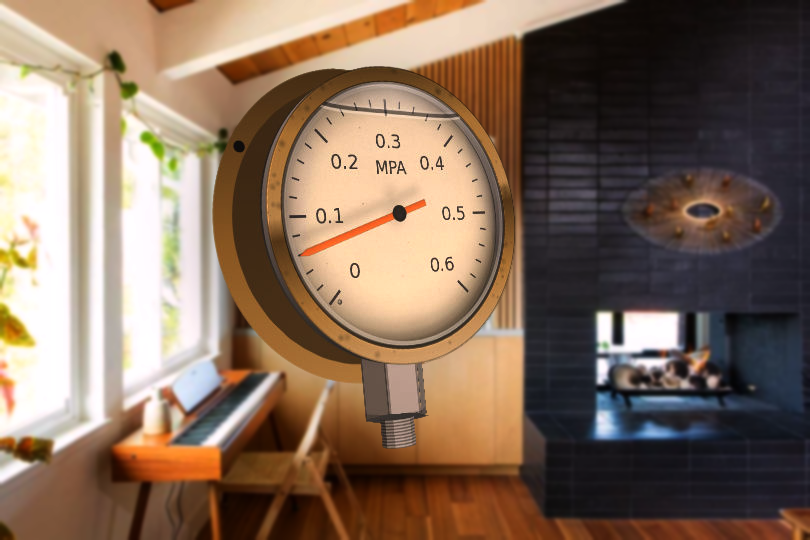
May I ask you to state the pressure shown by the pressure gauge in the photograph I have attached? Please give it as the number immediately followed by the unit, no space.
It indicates 0.06MPa
